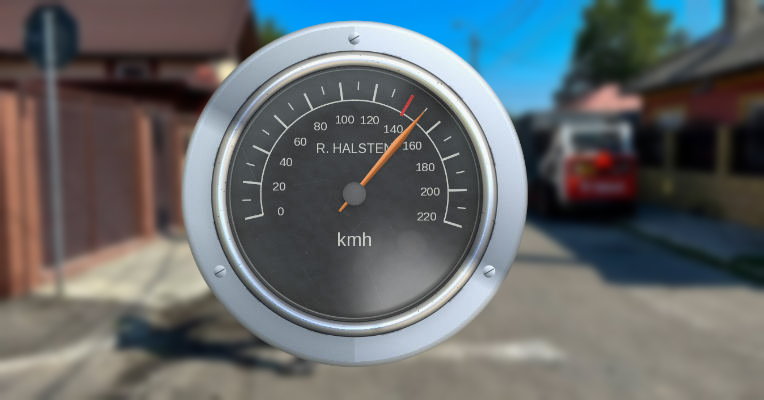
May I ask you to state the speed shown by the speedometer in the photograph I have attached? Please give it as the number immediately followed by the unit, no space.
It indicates 150km/h
